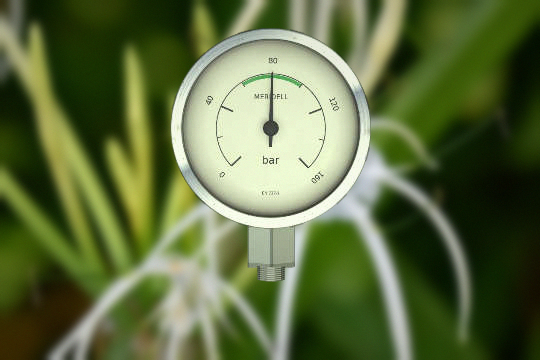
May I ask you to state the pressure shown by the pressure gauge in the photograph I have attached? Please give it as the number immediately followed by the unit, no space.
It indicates 80bar
